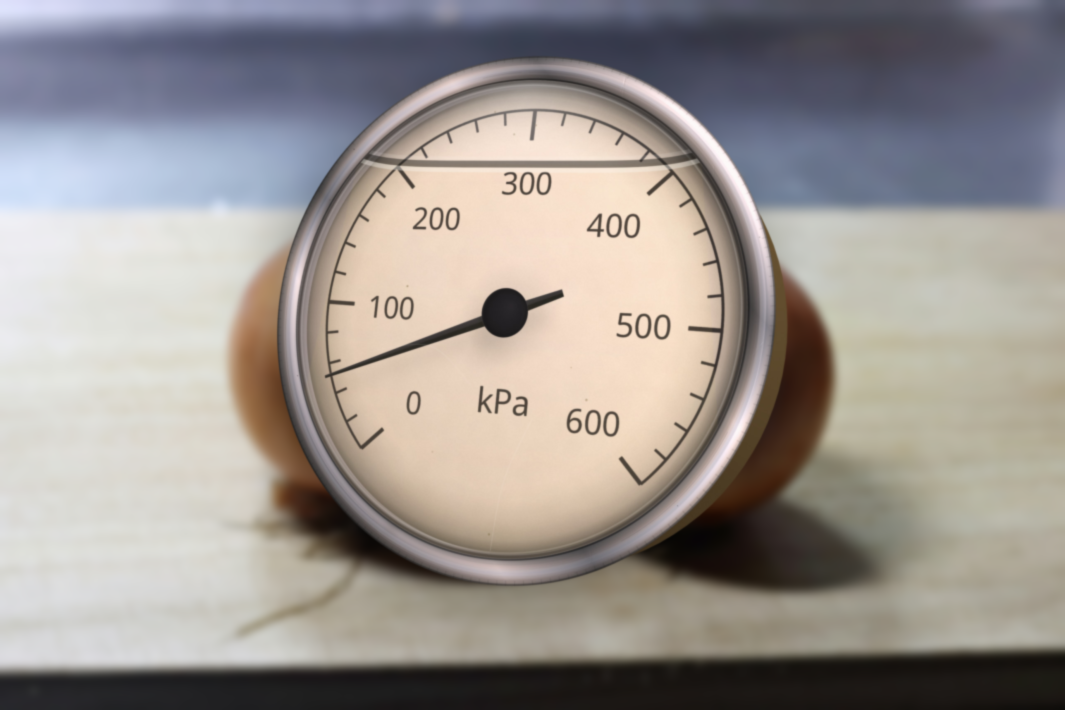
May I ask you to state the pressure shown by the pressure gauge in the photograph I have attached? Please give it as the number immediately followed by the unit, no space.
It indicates 50kPa
